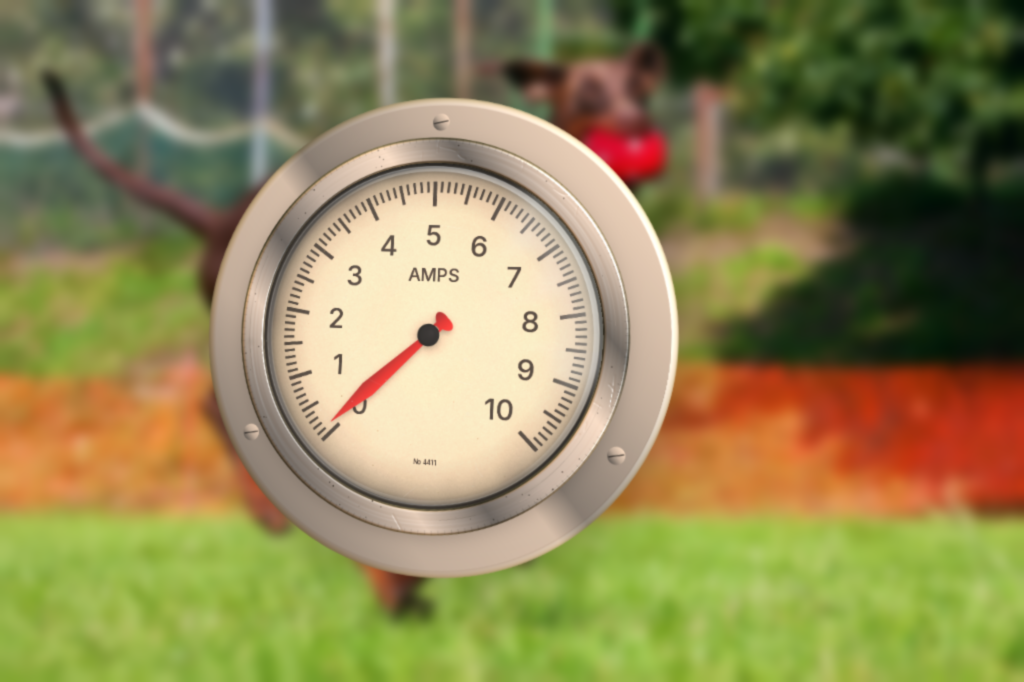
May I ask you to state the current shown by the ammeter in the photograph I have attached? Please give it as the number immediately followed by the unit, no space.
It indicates 0.1A
